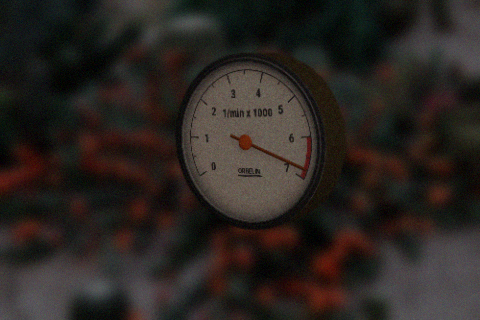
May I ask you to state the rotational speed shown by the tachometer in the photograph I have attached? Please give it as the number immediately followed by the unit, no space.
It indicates 6750rpm
